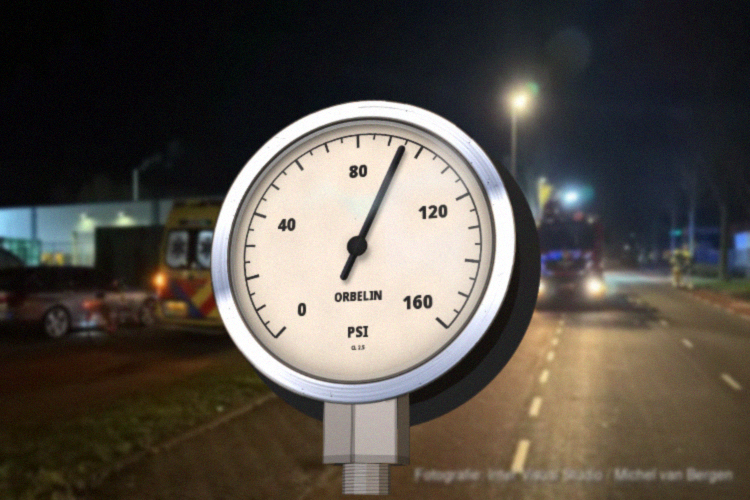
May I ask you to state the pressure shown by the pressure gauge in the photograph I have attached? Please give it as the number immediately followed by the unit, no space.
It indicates 95psi
